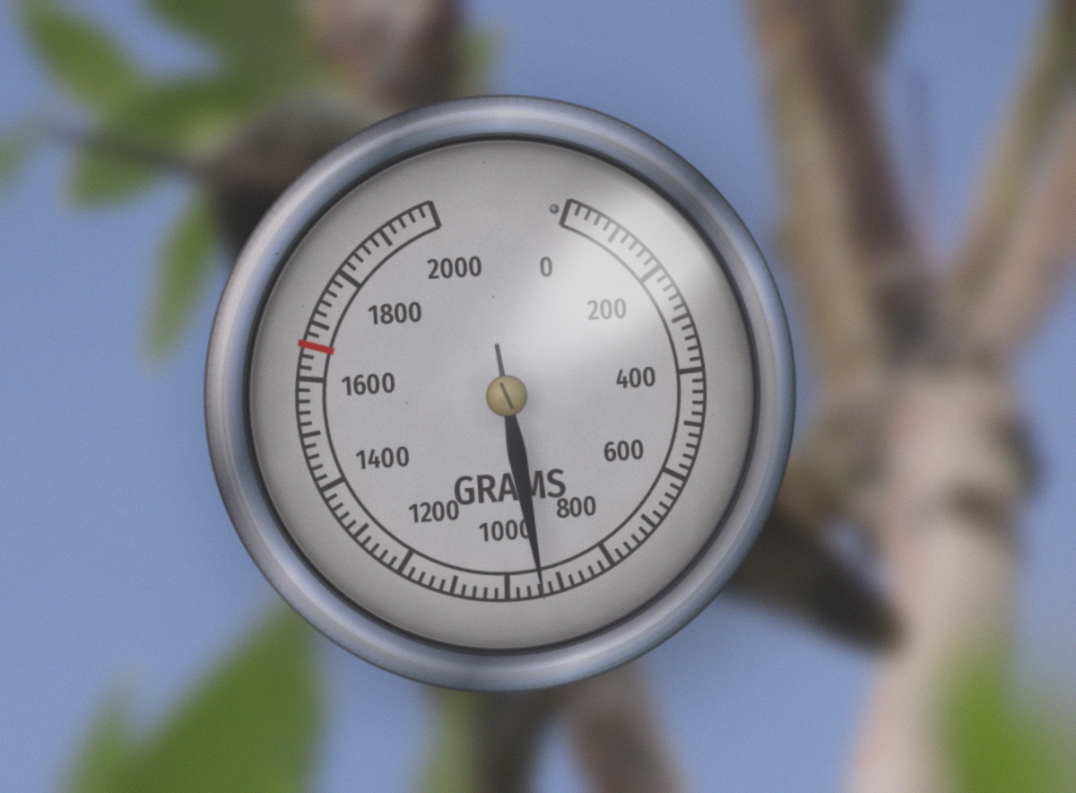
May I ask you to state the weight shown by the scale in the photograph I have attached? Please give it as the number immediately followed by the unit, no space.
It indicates 940g
